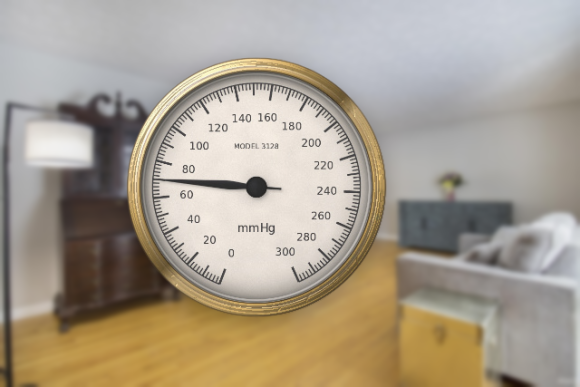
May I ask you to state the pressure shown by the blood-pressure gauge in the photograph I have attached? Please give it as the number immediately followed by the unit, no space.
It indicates 70mmHg
